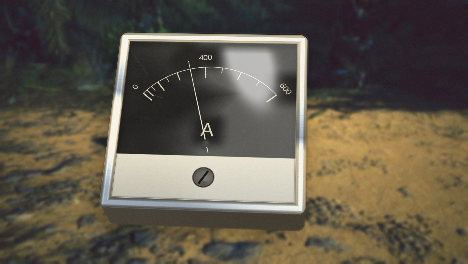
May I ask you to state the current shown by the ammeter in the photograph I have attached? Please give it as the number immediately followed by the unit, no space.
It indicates 350A
